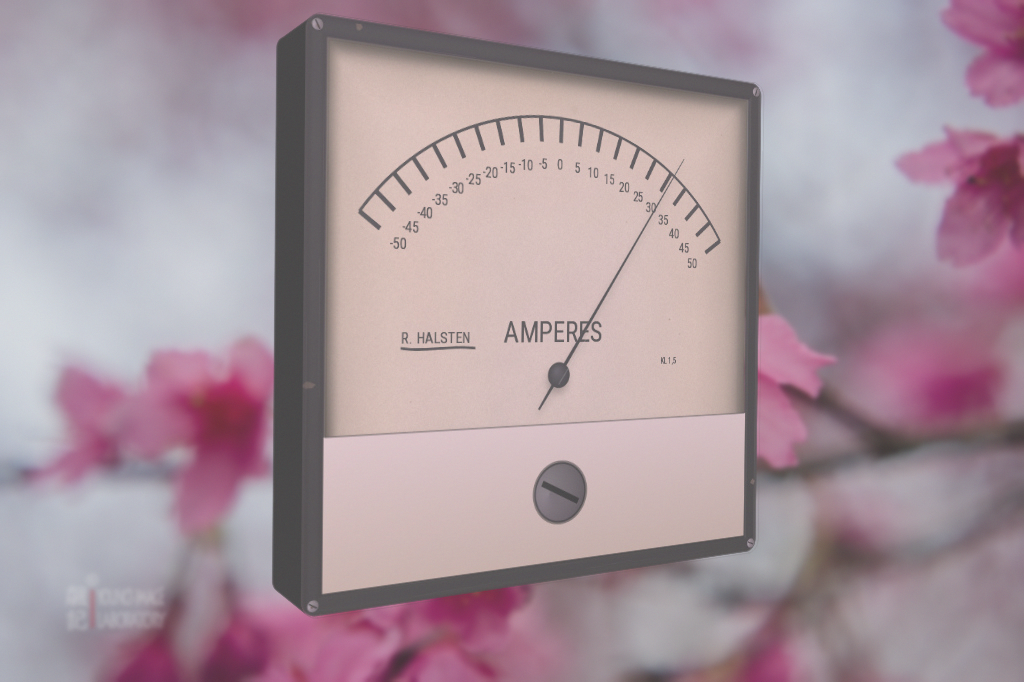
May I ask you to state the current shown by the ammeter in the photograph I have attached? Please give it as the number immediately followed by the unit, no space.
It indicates 30A
